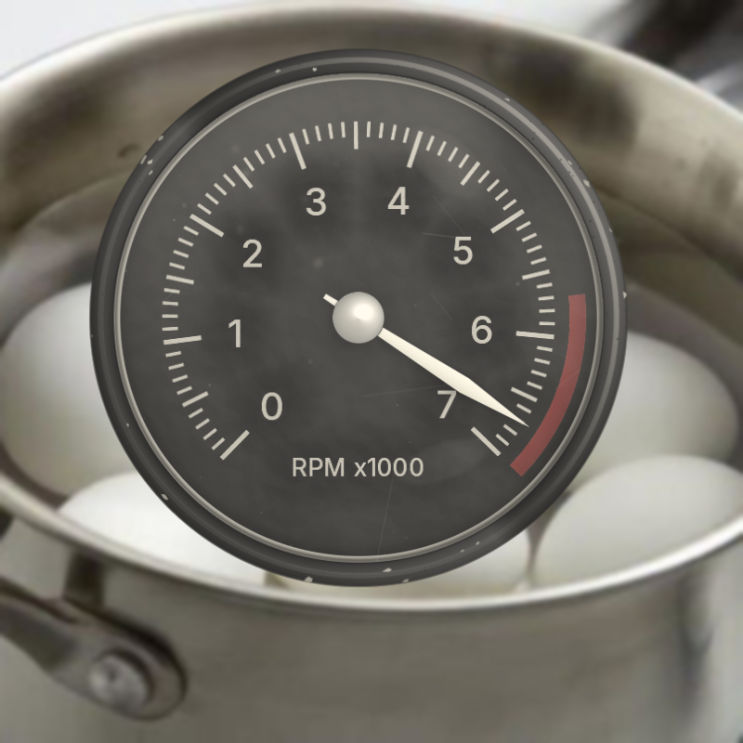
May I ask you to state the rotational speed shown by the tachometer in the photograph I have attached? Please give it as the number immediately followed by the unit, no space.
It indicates 6700rpm
